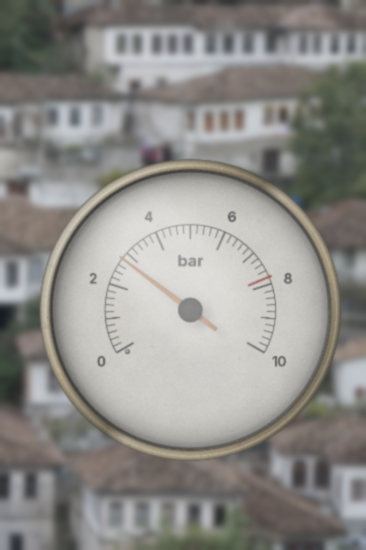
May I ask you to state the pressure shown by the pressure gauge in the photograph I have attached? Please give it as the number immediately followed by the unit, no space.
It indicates 2.8bar
